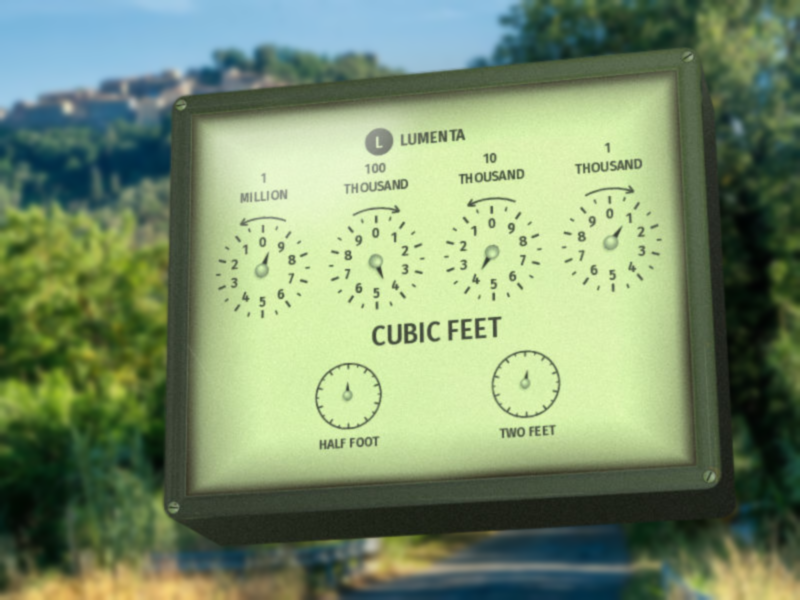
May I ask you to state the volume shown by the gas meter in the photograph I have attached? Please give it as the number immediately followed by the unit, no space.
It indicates 944100ft³
